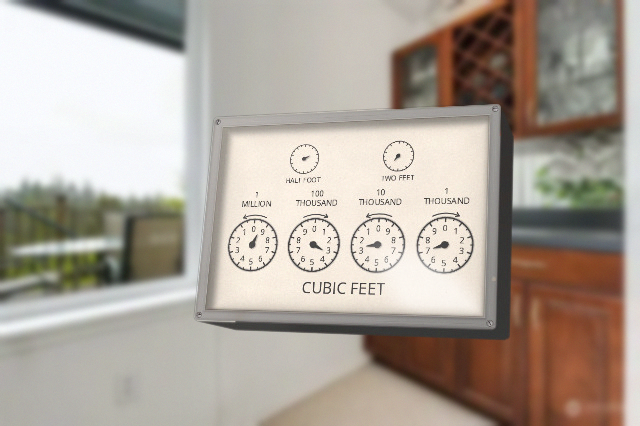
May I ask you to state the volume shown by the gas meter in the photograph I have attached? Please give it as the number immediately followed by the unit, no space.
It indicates 932700ft³
